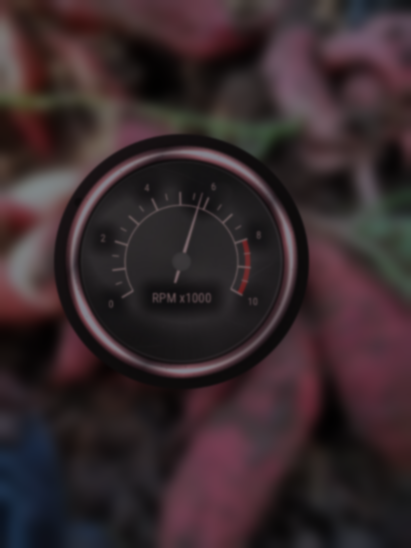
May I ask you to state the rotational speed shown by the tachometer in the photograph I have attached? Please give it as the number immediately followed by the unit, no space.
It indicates 5750rpm
